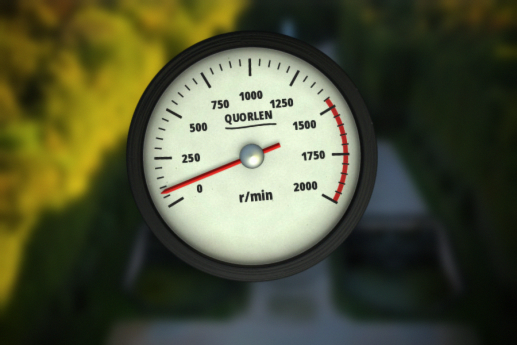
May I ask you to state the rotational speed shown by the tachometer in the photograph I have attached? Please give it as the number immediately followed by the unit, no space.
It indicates 75rpm
